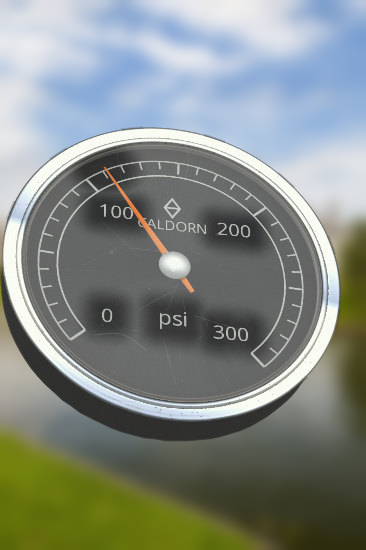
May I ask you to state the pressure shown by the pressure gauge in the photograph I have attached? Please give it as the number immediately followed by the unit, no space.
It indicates 110psi
